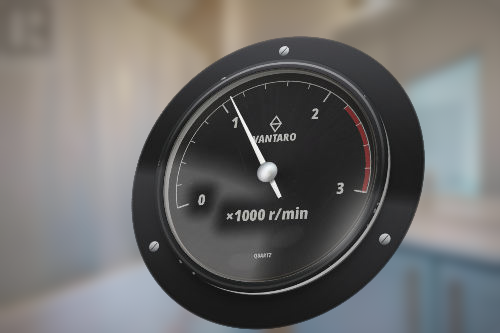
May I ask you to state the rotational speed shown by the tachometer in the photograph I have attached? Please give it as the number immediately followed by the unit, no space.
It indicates 1100rpm
